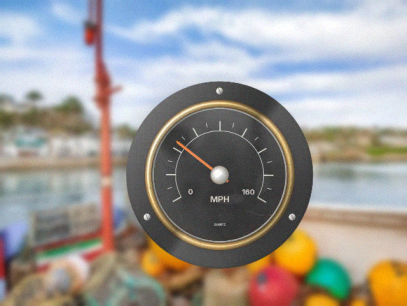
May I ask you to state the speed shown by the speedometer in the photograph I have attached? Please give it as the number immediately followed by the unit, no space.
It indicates 45mph
